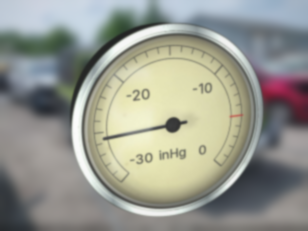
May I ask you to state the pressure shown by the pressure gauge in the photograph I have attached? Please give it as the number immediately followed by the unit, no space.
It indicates -25.5inHg
